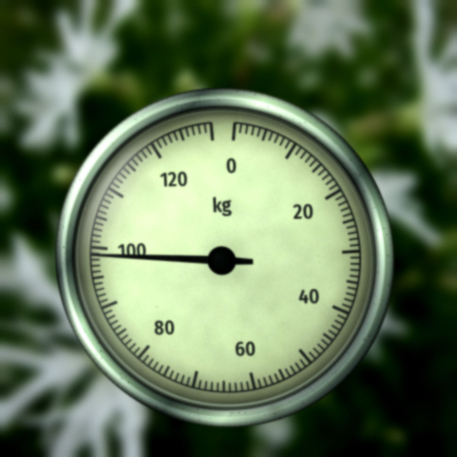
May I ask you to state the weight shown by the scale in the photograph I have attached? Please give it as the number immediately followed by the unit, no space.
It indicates 99kg
